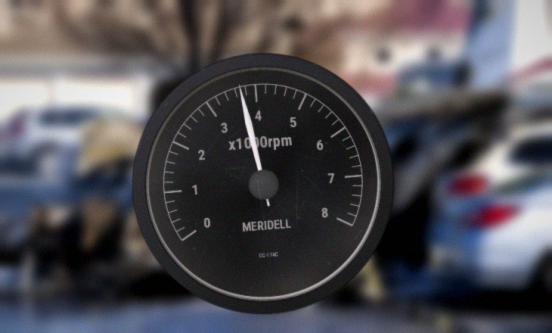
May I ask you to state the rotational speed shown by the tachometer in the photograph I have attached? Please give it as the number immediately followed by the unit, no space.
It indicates 3700rpm
